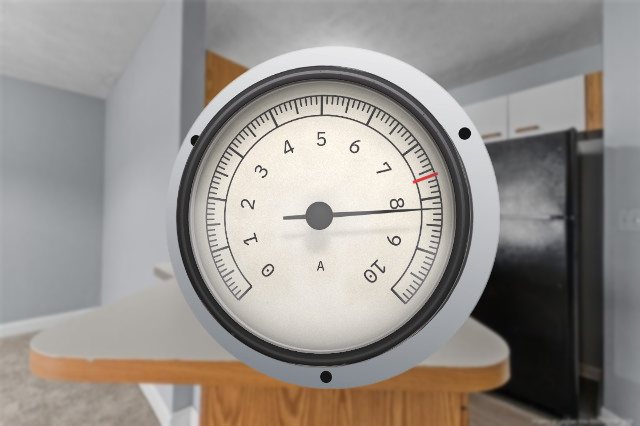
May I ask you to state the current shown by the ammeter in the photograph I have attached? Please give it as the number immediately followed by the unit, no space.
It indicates 8.2A
